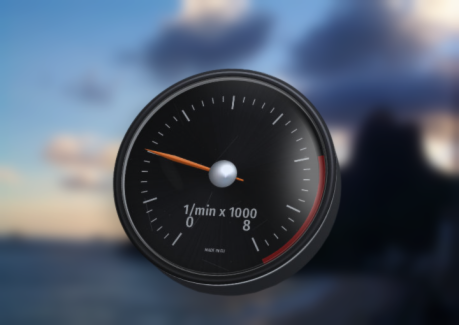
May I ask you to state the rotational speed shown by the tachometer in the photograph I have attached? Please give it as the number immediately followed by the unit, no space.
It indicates 2000rpm
